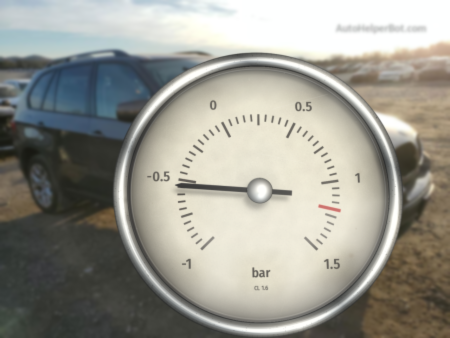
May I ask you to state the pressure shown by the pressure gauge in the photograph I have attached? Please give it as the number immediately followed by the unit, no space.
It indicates -0.55bar
